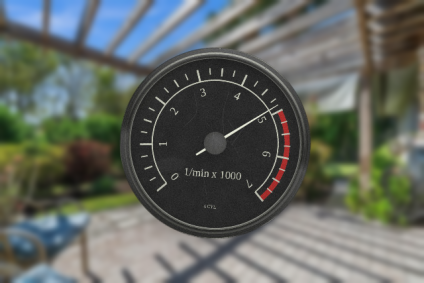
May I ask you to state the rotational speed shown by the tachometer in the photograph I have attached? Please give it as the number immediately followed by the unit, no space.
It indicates 4875rpm
